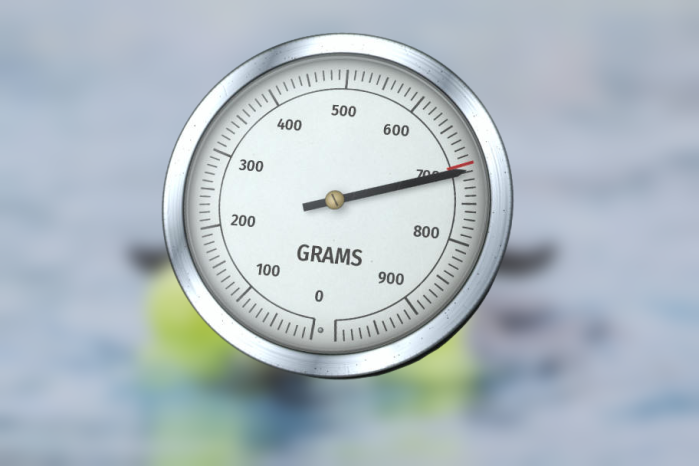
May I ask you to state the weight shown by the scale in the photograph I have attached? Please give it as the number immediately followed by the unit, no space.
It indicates 710g
